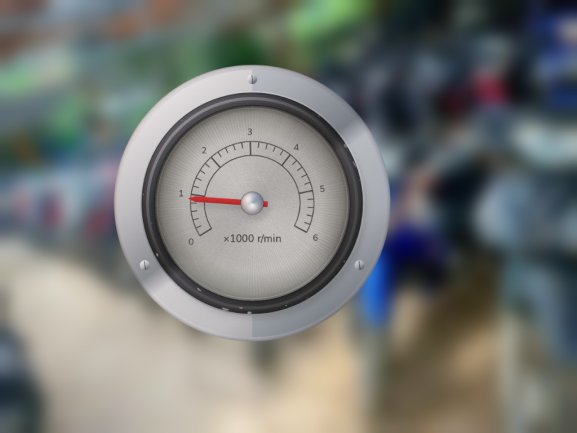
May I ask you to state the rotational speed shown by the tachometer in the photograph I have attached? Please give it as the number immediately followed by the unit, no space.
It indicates 900rpm
